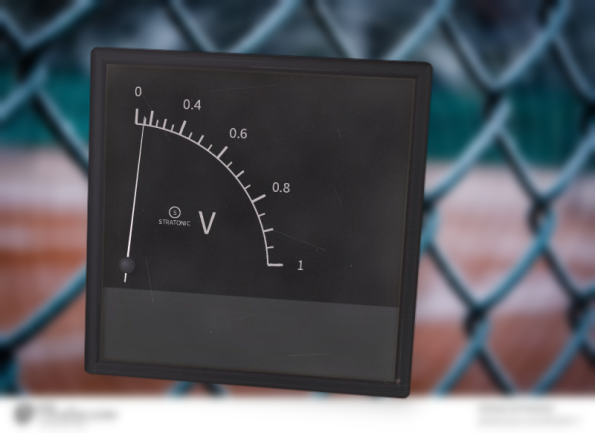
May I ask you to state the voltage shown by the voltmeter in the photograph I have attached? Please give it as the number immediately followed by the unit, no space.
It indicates 0.15V
